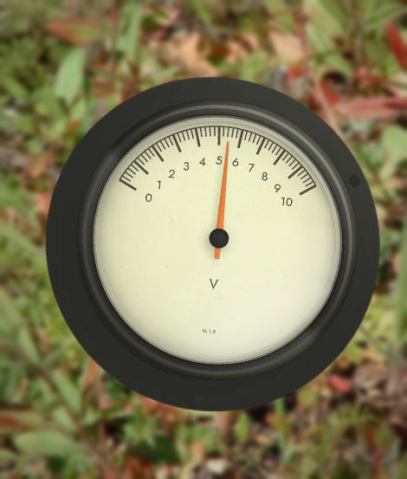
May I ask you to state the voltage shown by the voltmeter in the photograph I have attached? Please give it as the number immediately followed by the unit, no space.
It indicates 5.4V
